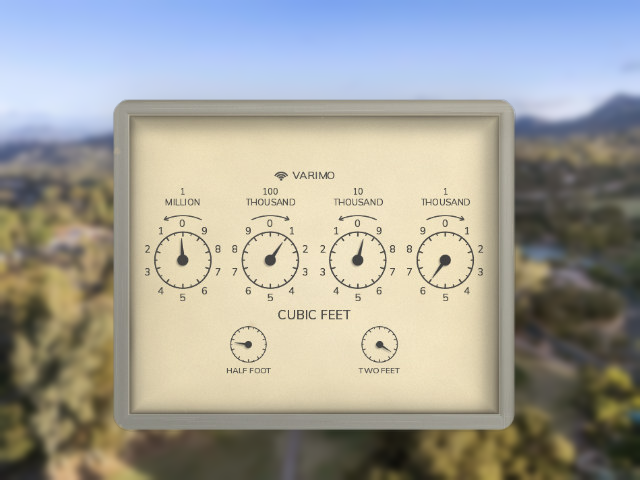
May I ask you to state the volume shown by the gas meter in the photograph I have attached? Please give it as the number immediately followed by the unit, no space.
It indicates 9600ft³
